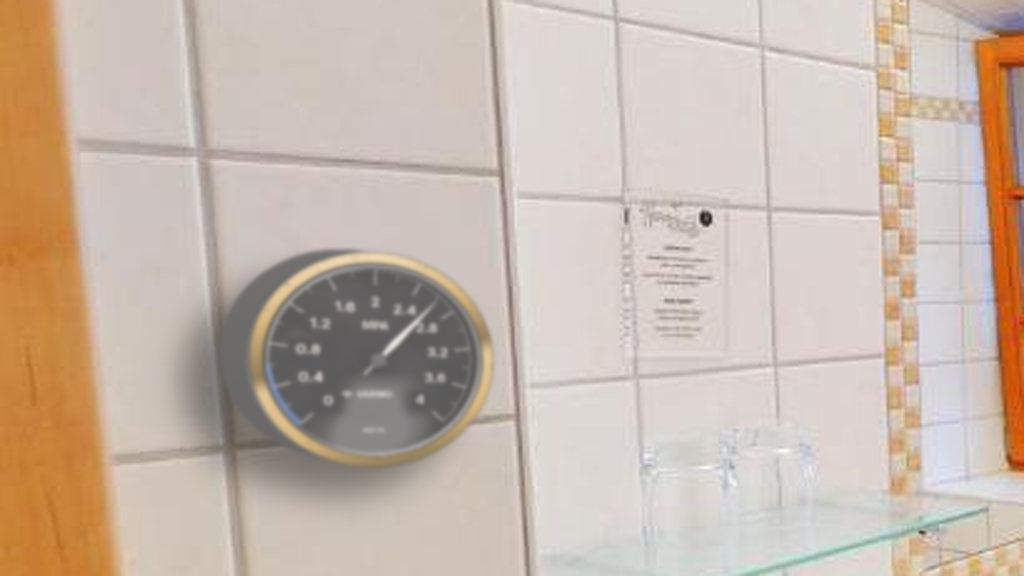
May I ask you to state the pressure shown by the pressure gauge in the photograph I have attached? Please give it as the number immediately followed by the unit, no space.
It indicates 2.6MPa
